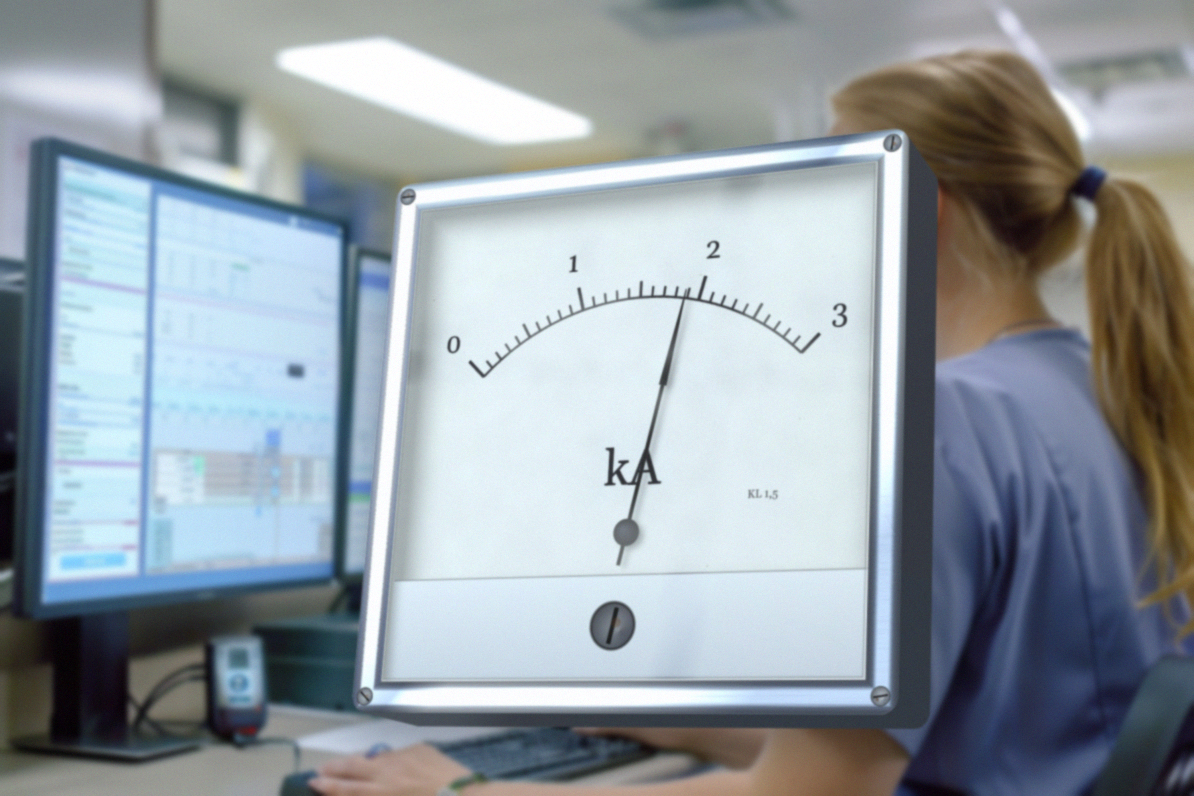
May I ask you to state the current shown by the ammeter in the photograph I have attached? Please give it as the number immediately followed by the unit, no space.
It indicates 1.9kA
